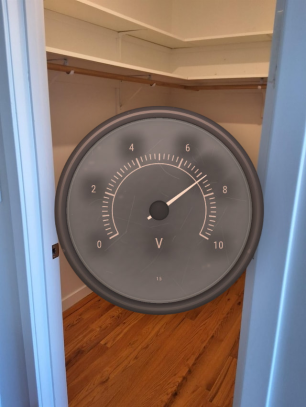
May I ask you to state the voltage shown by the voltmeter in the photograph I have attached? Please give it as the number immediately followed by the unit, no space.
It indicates 7.2V
